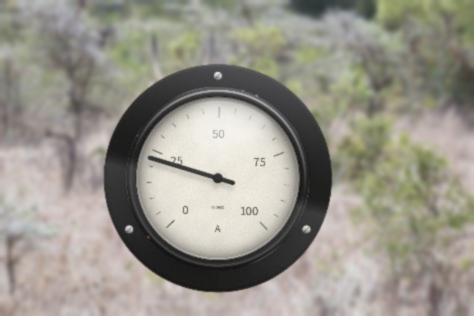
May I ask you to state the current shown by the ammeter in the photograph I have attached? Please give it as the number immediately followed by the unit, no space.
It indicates 22.5A
